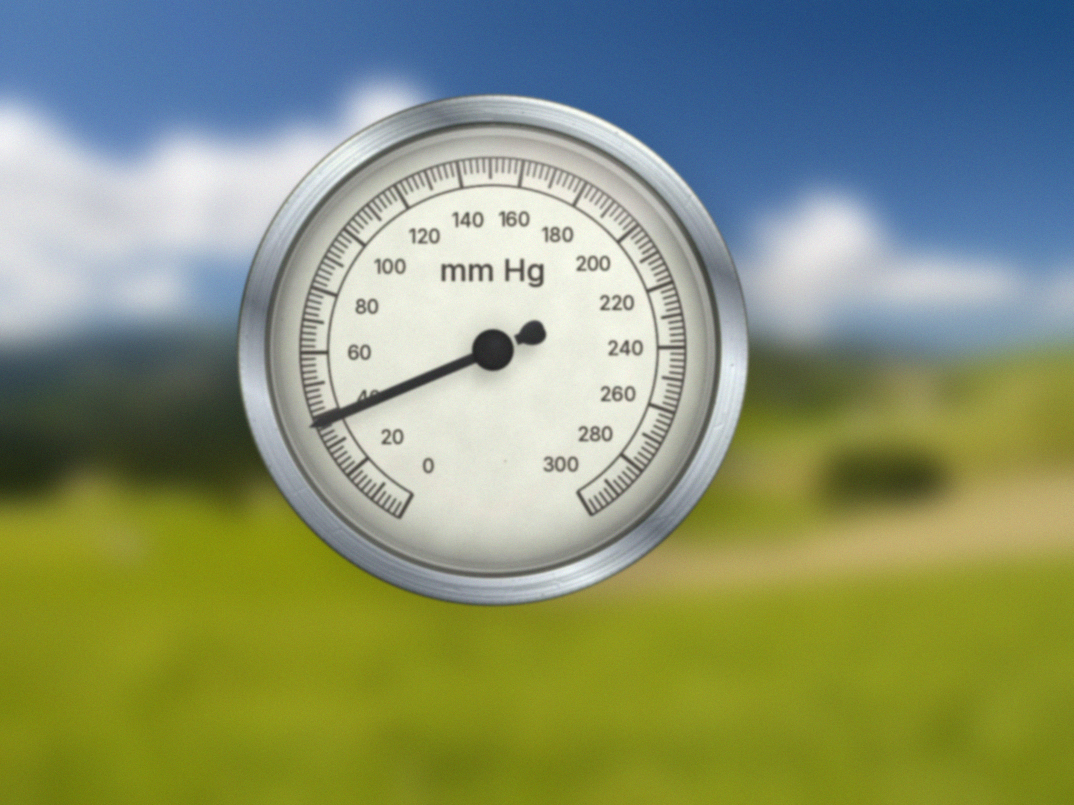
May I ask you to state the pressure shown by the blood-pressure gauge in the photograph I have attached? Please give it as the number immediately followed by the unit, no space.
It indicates 38mmHg
